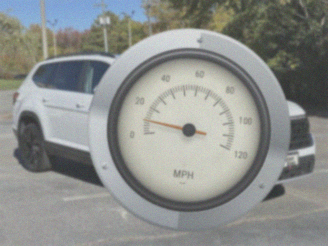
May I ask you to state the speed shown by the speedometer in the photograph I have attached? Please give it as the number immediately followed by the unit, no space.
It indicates 10mph
